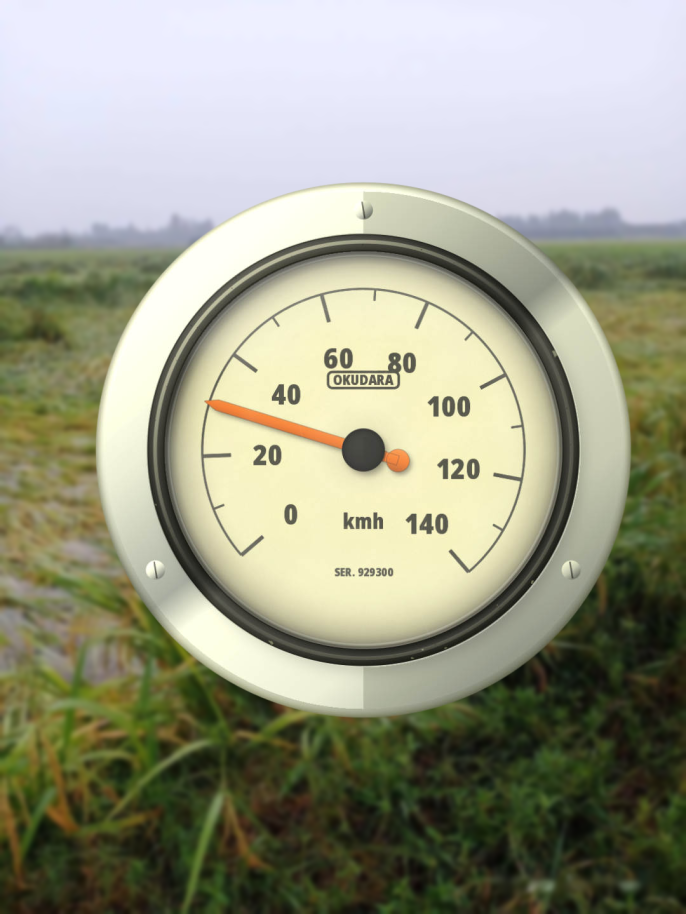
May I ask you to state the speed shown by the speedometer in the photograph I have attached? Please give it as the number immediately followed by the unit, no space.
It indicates 30km/h
